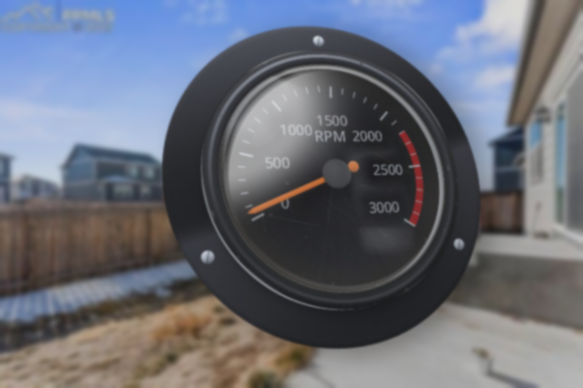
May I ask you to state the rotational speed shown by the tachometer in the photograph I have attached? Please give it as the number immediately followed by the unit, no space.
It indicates 50rpm
